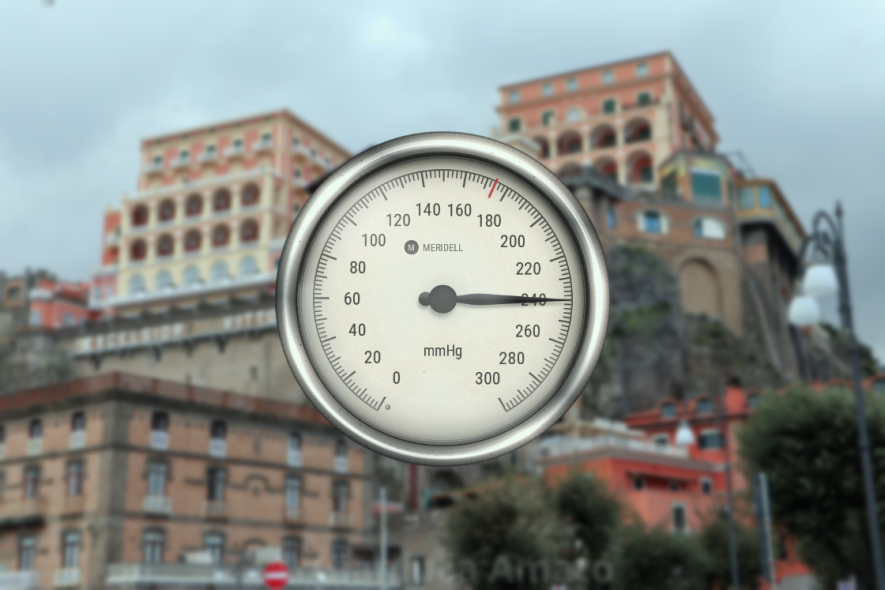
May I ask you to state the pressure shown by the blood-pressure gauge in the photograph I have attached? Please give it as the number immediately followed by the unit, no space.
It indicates 240mmHg
